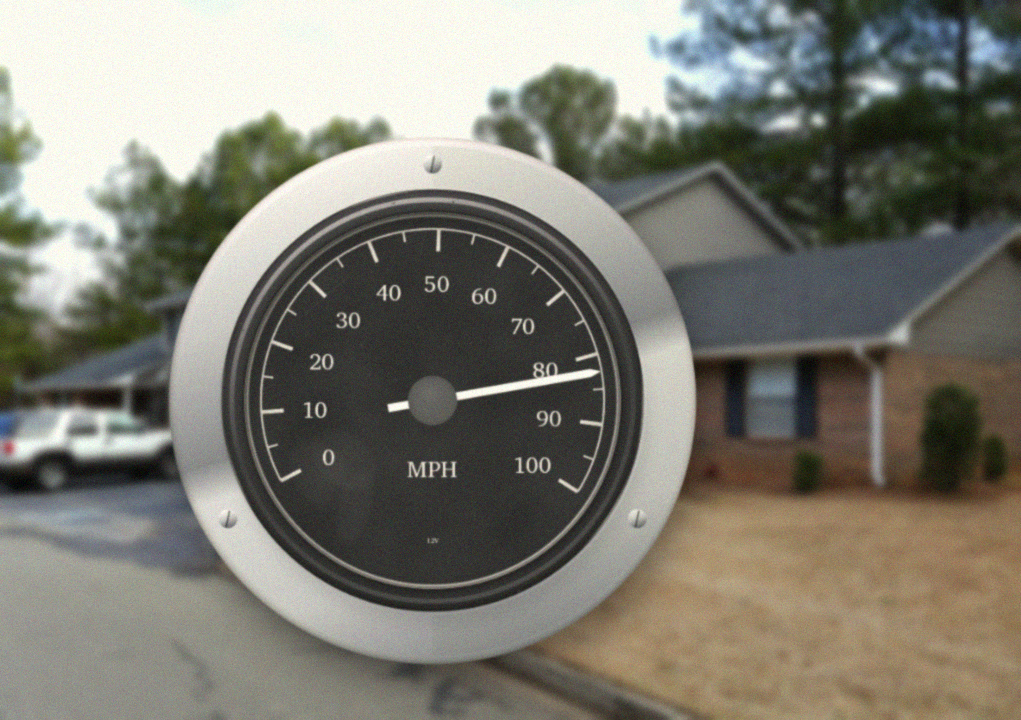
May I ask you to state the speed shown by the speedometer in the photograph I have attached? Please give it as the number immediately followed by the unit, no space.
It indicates 82.5mph
